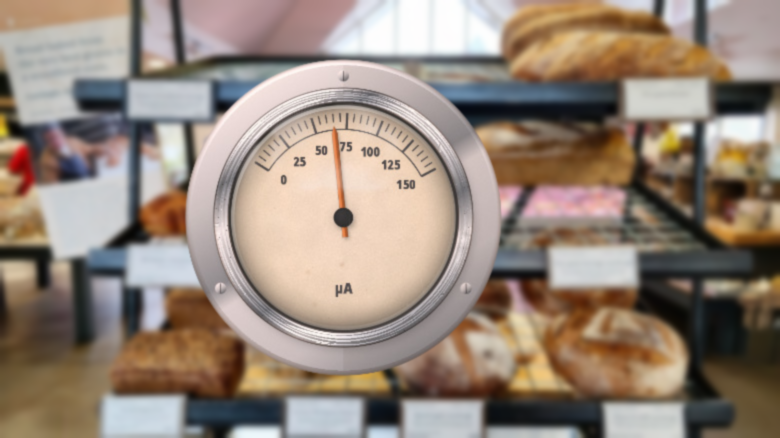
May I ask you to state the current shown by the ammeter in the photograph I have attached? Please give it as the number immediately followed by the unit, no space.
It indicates 65µA
